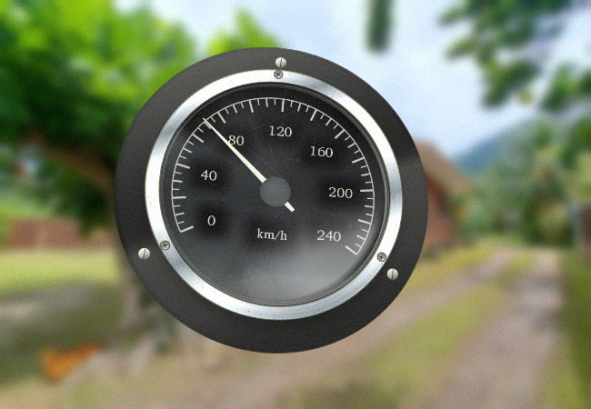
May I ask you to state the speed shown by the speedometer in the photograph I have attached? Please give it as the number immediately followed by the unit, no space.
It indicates 70km/h
